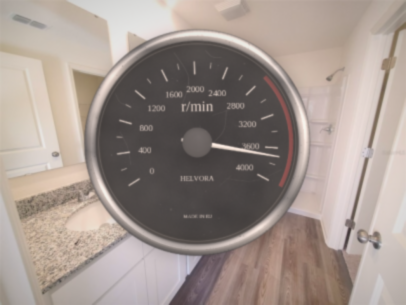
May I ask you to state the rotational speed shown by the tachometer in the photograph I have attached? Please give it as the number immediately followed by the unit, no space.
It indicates 3700rpm
